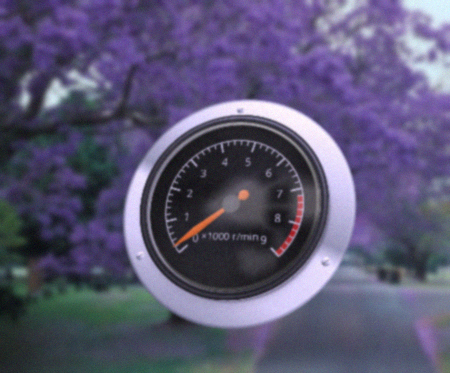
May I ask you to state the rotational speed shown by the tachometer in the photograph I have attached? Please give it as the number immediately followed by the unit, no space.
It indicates 200rpm
